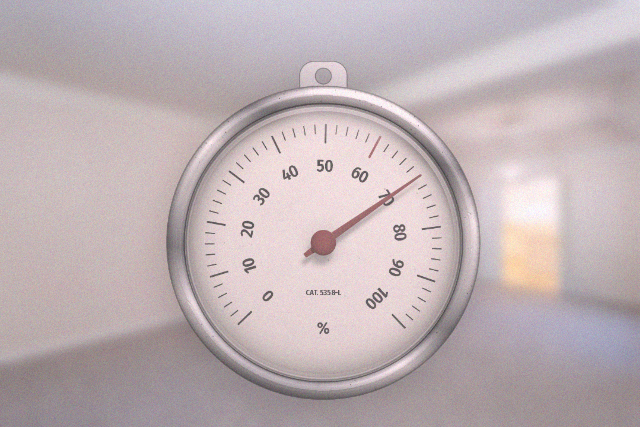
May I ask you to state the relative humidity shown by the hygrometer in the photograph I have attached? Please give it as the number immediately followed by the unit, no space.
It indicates 70%
